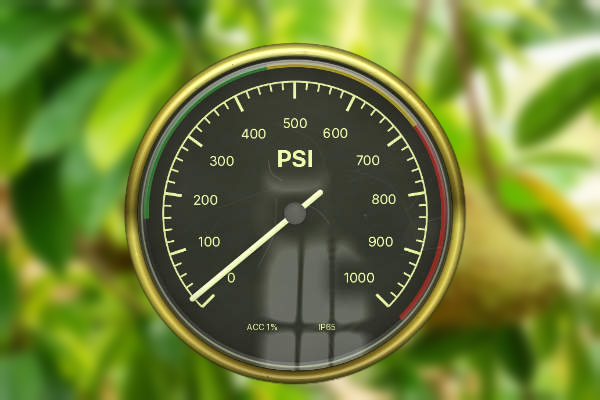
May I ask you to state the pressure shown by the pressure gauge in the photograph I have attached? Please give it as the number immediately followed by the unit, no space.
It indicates 20psi
